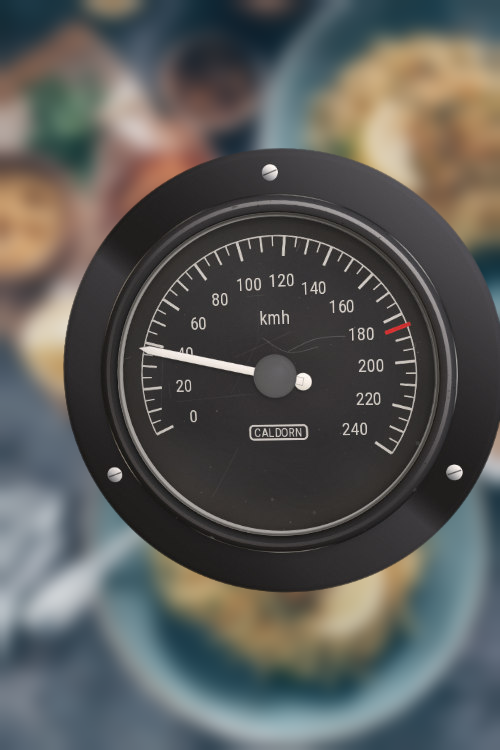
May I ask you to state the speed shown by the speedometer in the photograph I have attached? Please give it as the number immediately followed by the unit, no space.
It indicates 37.5km/h
